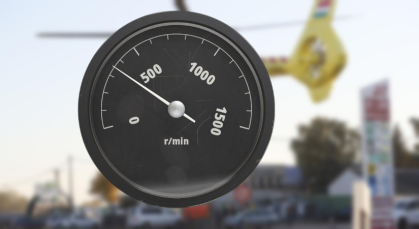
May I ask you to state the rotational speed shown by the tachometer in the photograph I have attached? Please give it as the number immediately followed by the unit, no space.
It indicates 350rpm
